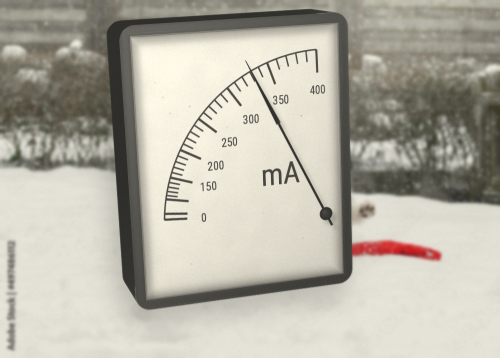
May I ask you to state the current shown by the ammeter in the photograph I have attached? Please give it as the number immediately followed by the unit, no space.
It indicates 330mA
